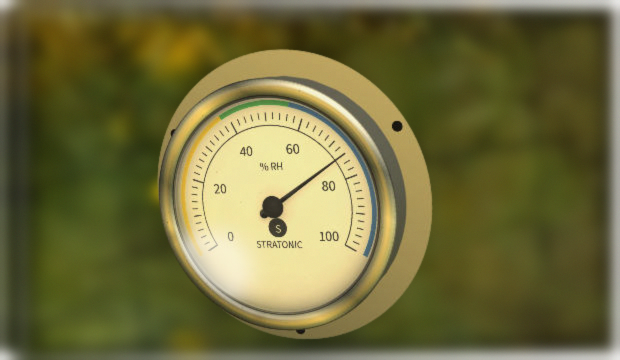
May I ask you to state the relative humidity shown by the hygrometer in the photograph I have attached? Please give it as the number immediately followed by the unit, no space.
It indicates 74%
